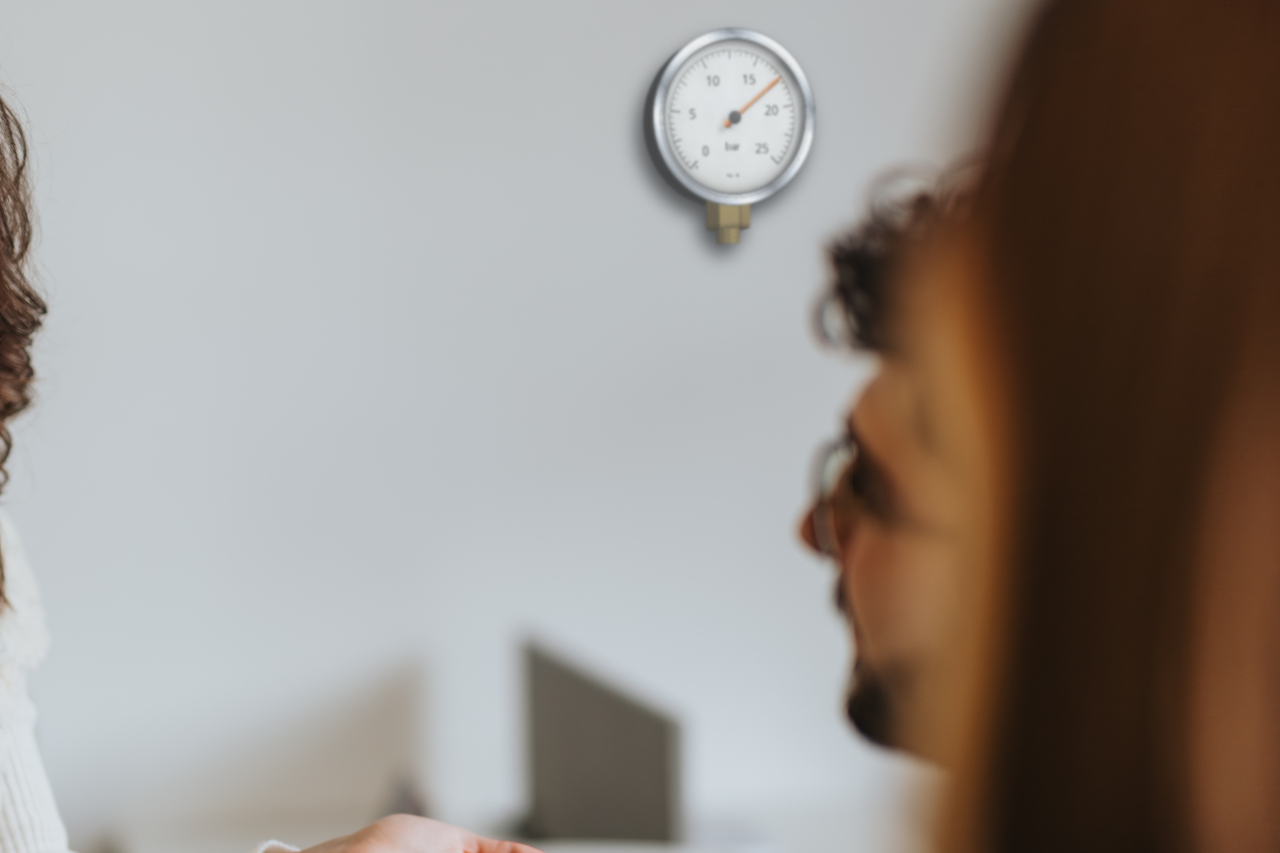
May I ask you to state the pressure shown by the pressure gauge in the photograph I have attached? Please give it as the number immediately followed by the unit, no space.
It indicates 17.5bar
